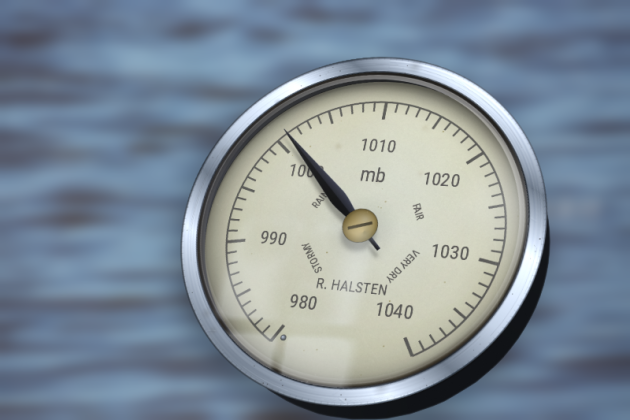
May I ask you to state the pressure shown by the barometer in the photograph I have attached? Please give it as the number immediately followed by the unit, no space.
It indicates 1001mbar
